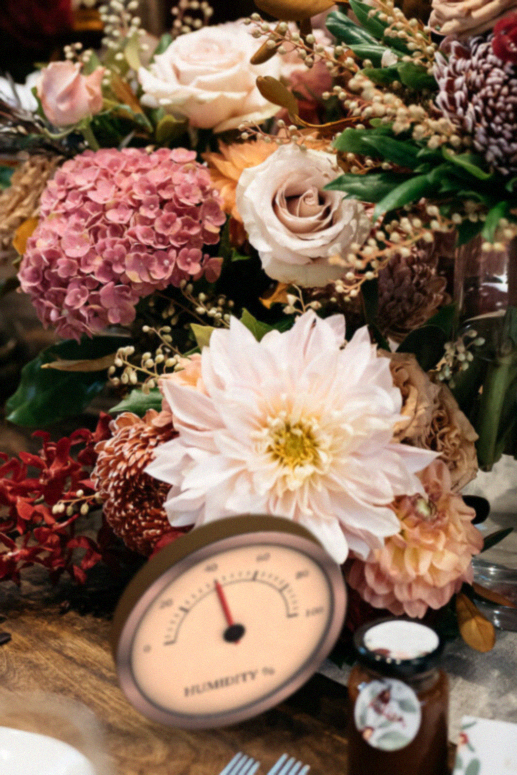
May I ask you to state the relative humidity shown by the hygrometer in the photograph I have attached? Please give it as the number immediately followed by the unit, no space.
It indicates 40%
